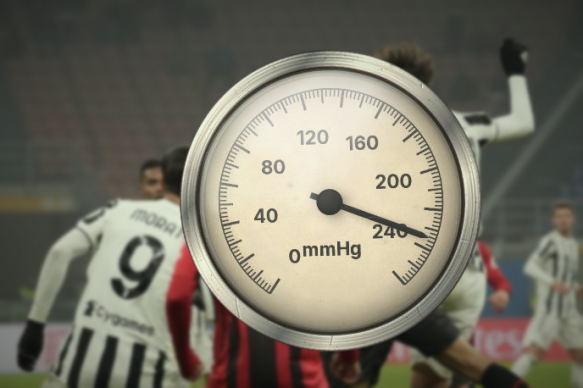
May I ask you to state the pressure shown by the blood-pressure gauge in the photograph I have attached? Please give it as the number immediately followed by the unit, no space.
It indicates 234mmHg
